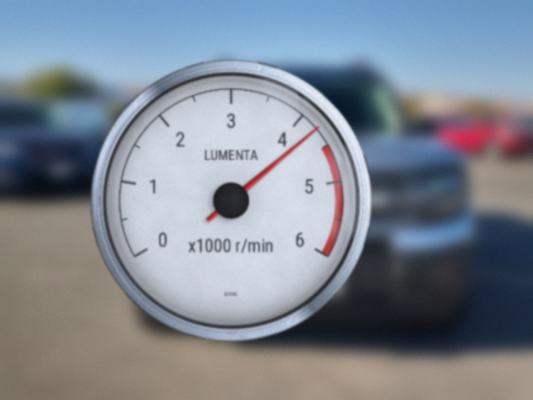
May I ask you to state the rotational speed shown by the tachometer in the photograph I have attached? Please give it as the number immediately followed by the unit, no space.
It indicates 4250rpm
